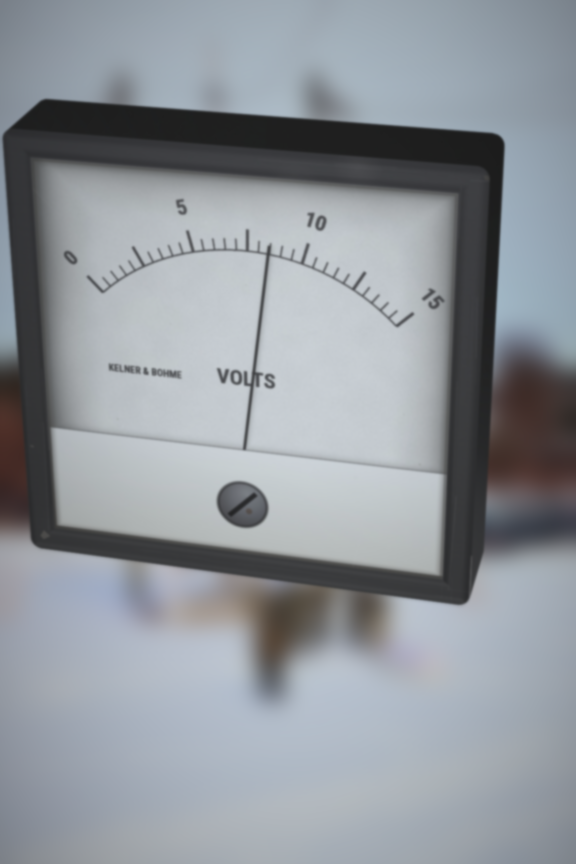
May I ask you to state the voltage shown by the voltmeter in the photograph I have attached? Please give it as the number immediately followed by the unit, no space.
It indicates 8.5V
